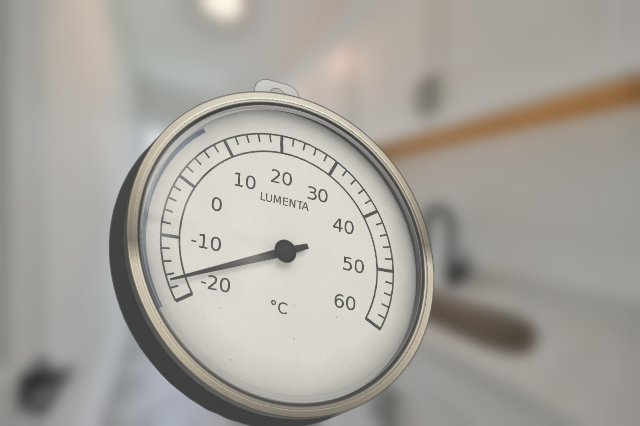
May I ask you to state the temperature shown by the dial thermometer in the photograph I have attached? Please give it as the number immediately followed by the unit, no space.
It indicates -17°C
